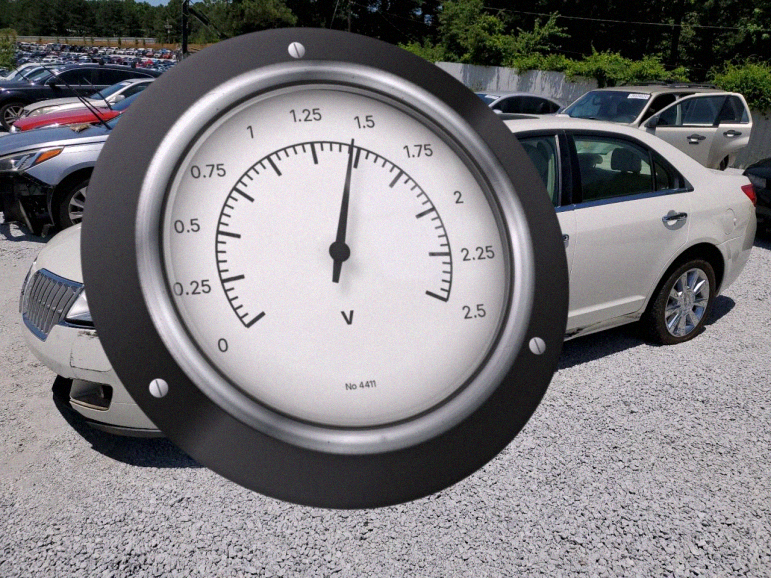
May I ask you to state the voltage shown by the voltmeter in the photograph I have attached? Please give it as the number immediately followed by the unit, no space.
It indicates 1.45V
